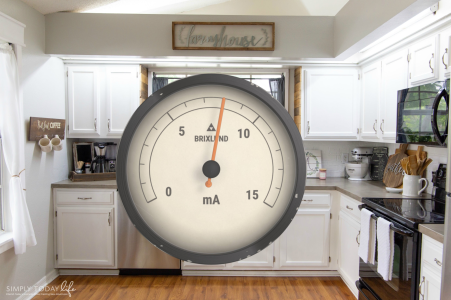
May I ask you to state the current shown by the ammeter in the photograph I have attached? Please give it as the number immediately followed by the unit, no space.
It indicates 8mA
